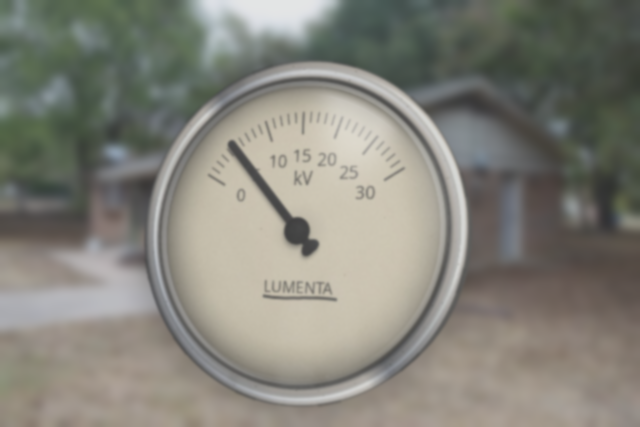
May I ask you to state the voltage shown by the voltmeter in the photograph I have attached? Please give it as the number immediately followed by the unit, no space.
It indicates 5kV
